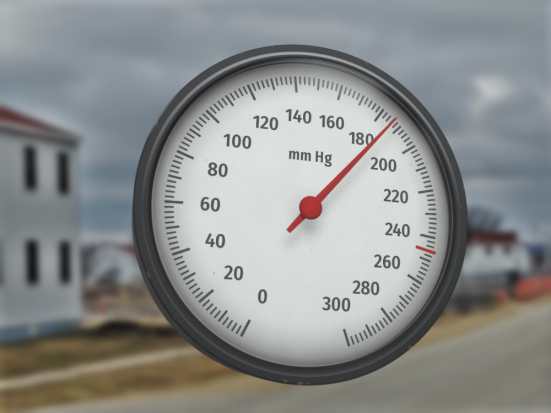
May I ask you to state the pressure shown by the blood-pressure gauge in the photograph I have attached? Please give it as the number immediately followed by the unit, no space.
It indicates 186mmHg
